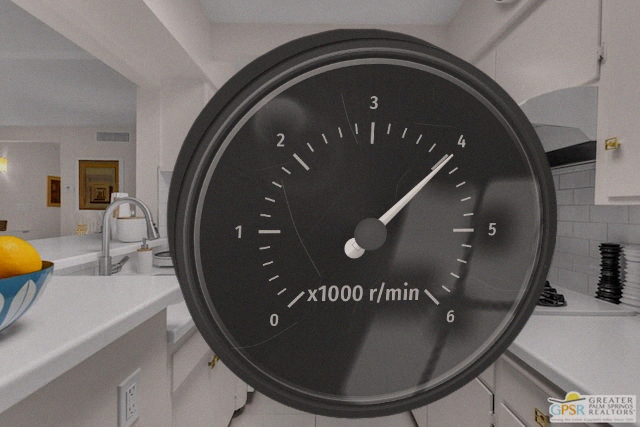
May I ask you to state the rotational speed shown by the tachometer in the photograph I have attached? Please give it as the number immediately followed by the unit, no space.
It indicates 4000rpm
